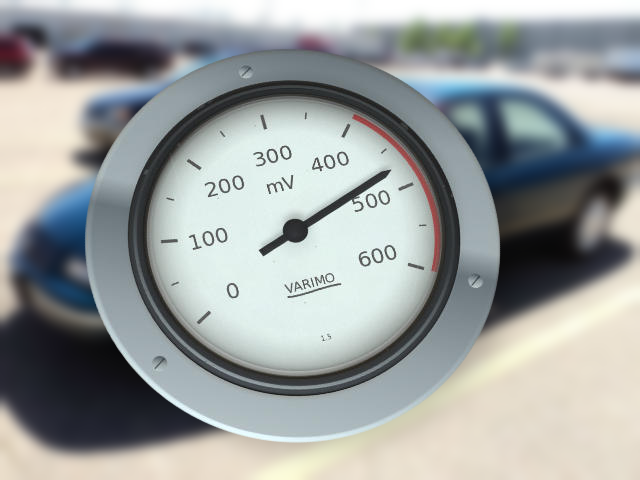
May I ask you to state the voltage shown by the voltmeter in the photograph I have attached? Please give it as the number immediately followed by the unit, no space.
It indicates 475mV
